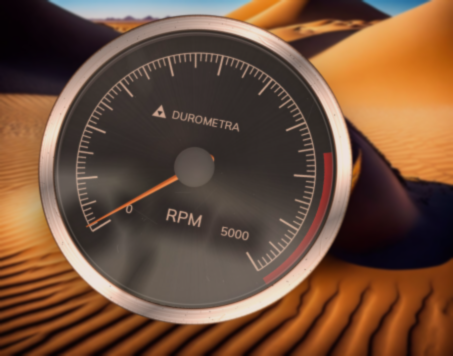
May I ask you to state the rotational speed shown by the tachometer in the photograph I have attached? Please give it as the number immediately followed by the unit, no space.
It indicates 50rpm
